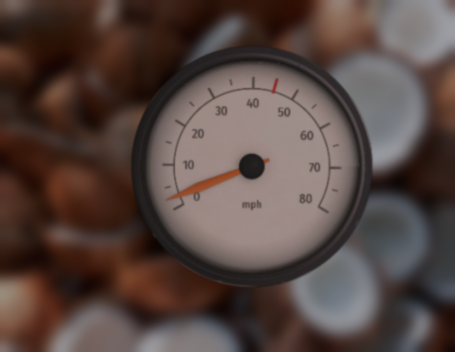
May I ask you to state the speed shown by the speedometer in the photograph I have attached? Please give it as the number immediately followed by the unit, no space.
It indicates 2.5mph
